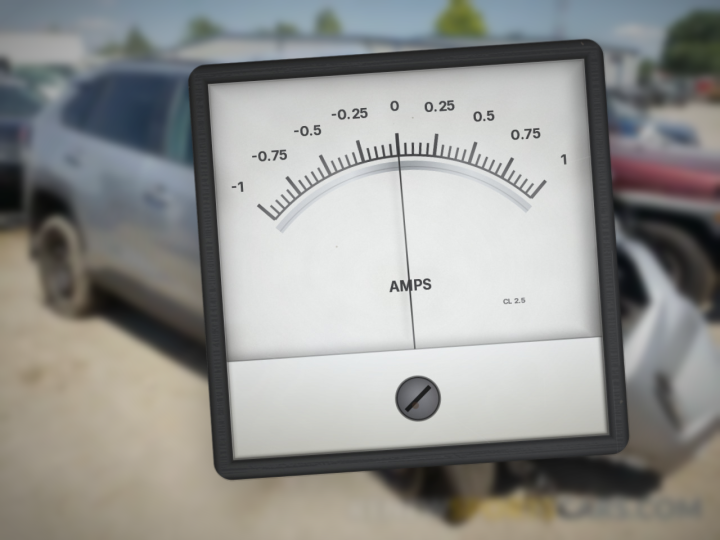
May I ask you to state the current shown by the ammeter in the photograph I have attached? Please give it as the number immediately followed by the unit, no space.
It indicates 0A
